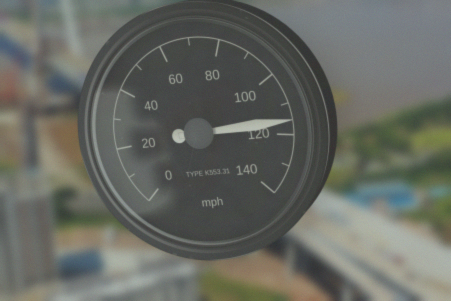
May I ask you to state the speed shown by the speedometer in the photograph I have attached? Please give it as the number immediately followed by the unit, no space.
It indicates 115mph
